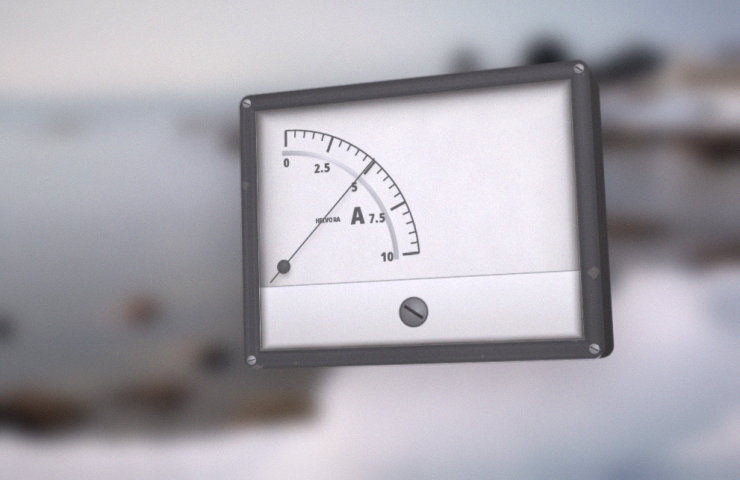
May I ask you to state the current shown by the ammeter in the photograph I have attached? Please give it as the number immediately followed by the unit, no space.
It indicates 5A
